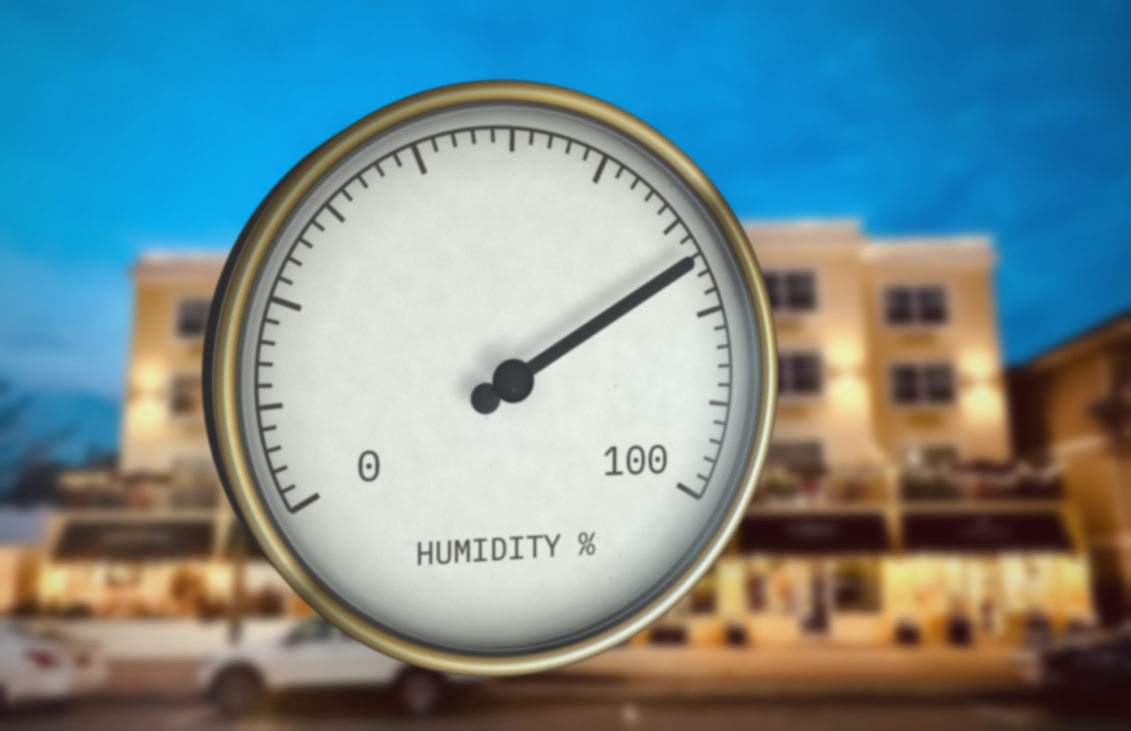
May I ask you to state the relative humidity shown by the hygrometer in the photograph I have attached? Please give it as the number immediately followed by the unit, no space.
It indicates 74%
